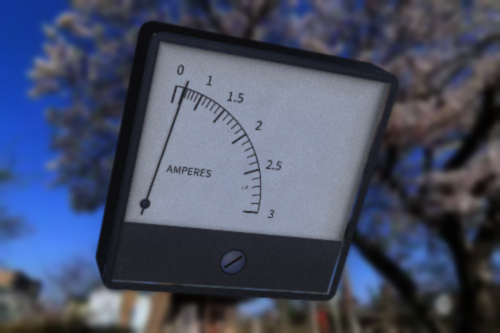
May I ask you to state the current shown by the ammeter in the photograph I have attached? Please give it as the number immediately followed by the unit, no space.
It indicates 0.5A
